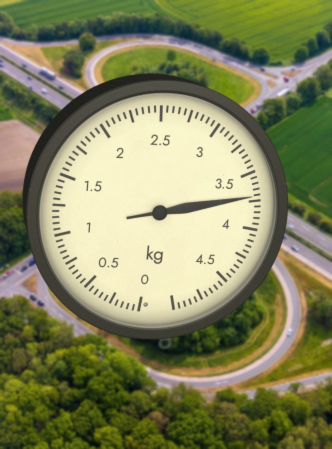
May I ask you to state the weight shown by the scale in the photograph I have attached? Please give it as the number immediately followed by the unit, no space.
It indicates 3.7kg
